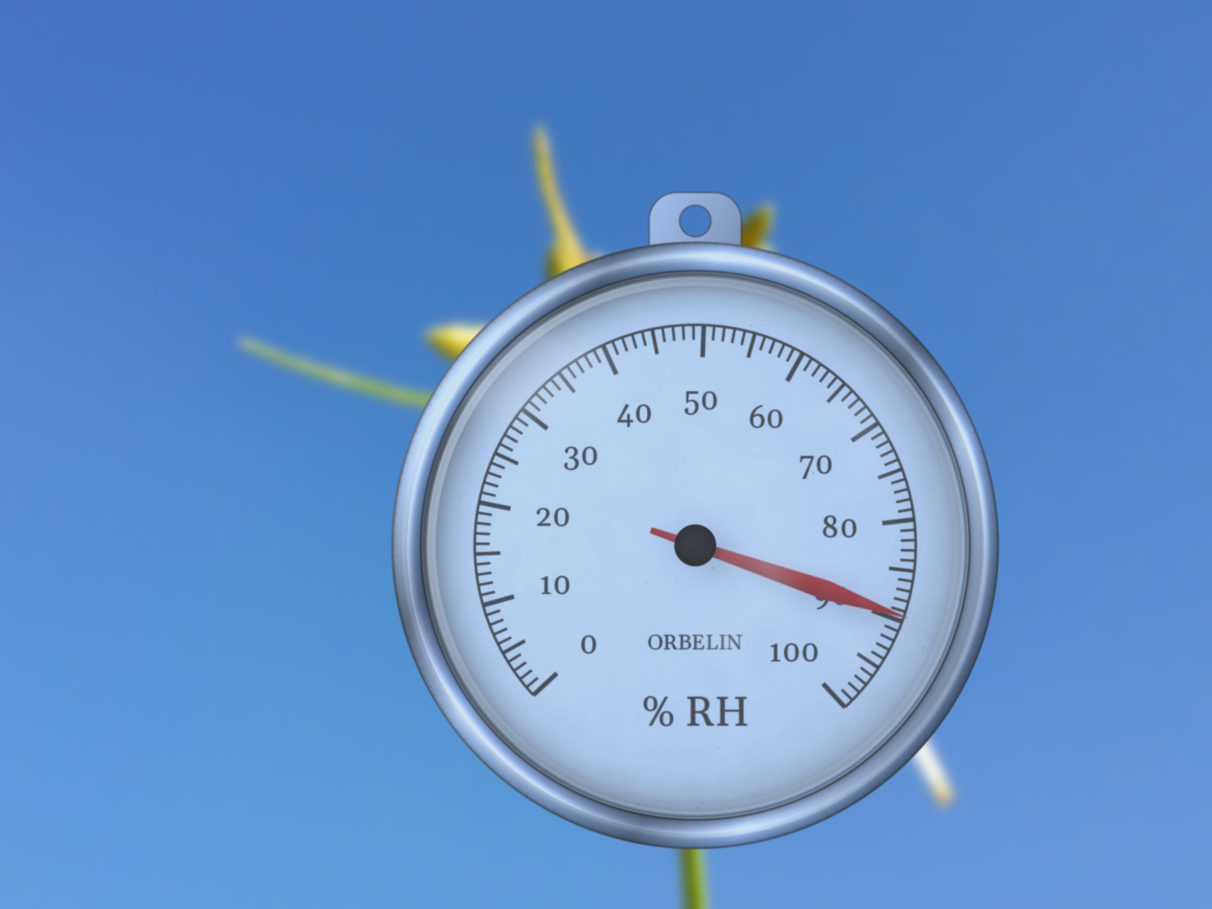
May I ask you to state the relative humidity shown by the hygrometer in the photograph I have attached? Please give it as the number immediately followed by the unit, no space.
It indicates 89.5%
